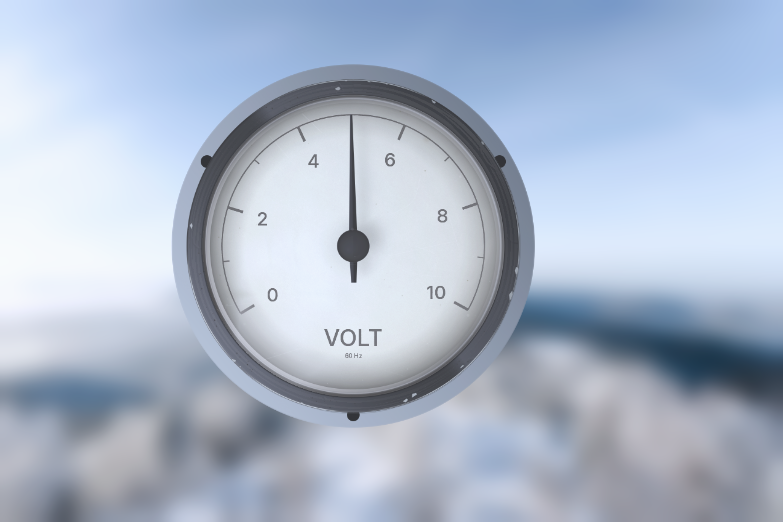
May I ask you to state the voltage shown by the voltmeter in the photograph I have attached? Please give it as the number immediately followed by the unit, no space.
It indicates 5V
